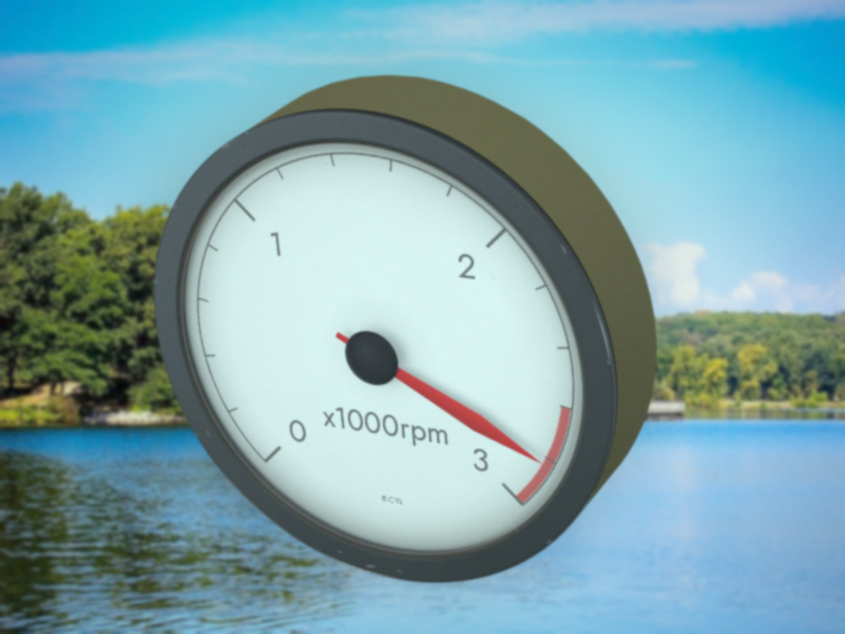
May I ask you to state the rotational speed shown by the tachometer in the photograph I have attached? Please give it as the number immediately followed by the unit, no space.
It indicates 2800rpm
